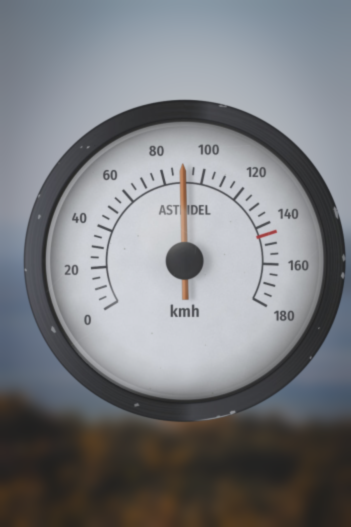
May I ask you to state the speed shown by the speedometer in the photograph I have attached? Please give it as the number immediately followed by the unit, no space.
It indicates 90km/h
